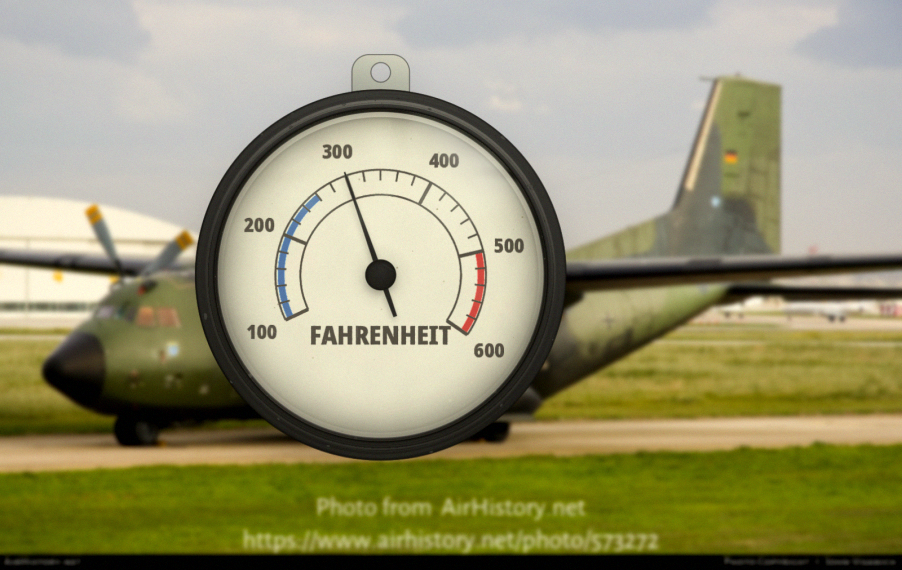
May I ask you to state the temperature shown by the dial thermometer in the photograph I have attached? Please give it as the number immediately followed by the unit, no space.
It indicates 300°F
